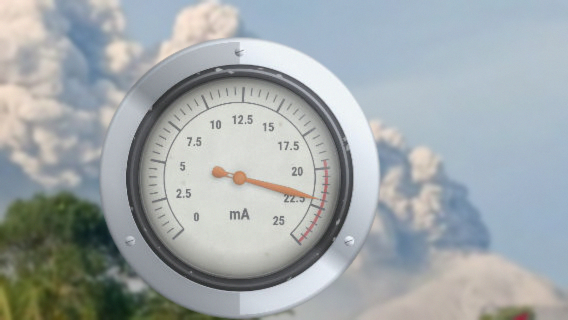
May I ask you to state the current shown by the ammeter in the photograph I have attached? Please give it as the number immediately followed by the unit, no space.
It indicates 22mA
